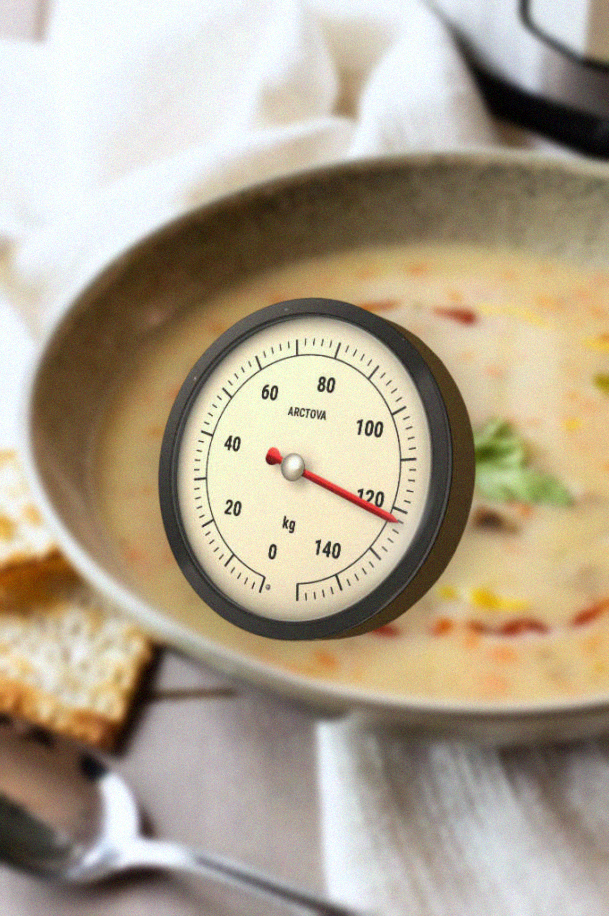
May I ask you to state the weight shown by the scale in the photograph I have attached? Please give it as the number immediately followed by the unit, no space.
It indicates 122kg
